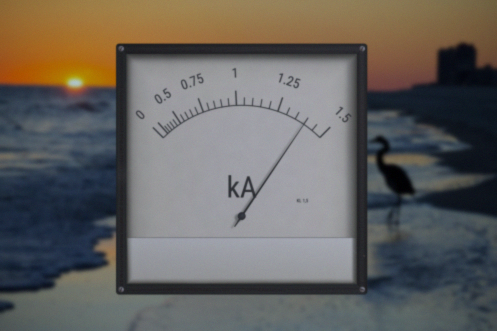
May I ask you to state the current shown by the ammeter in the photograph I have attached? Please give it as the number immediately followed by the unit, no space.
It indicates 1.4kA
